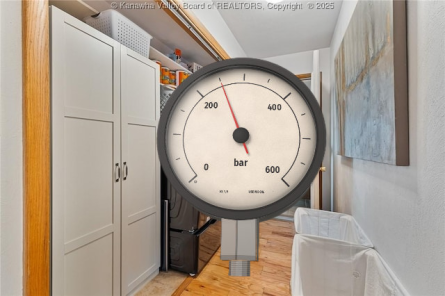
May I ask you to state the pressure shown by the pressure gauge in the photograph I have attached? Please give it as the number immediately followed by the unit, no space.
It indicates 250bar
